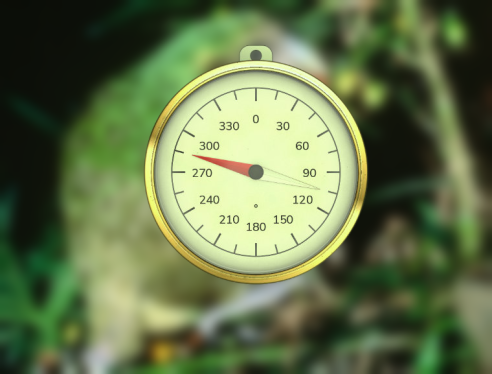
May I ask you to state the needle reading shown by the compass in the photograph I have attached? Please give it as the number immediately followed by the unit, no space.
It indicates 285°
